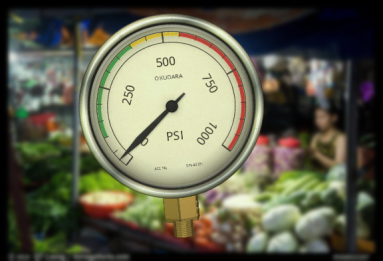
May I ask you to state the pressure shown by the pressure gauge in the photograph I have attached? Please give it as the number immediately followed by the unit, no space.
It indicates 25psi
